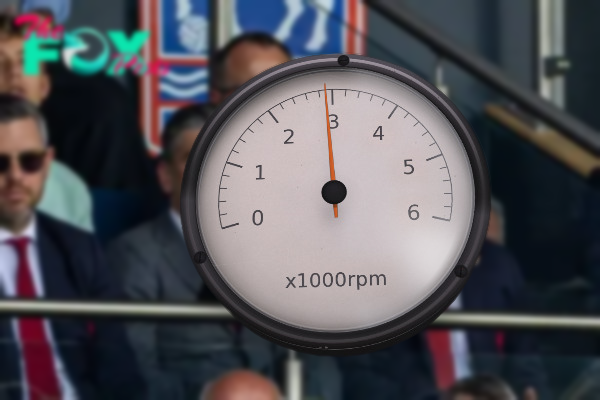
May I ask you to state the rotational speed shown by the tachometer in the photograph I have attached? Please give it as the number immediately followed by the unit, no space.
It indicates 2900rpm
